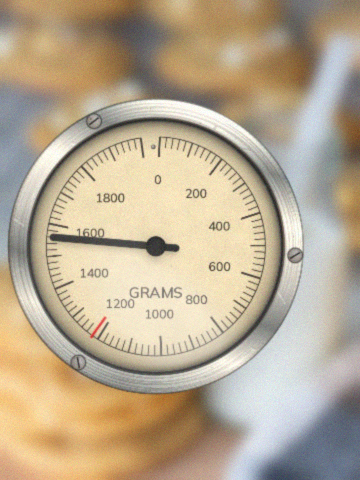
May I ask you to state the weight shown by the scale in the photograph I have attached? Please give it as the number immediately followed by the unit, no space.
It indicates 1560g
